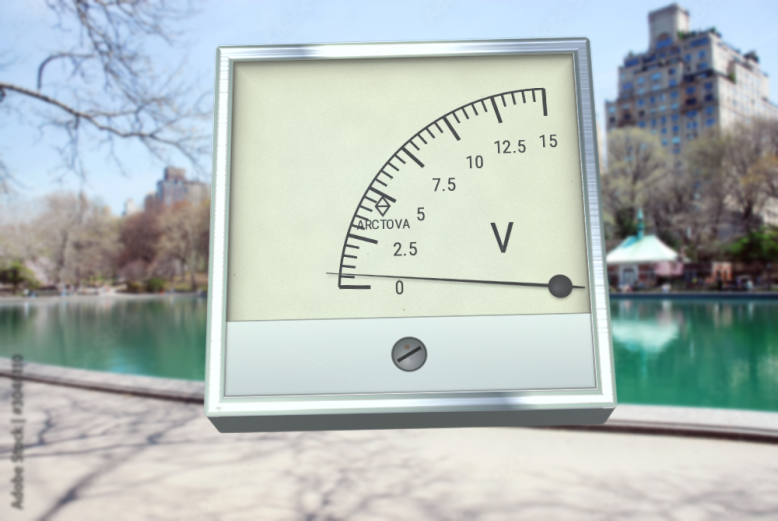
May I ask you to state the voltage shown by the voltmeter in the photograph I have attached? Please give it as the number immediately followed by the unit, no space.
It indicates 0.5V
